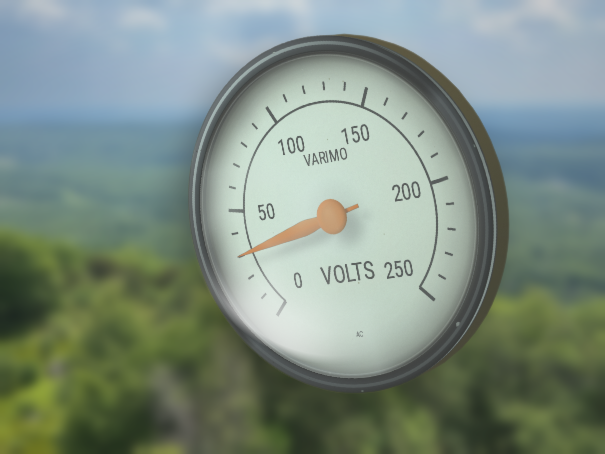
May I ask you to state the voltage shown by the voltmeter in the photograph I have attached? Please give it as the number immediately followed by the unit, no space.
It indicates 30V
